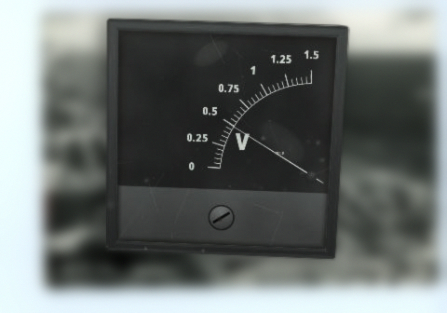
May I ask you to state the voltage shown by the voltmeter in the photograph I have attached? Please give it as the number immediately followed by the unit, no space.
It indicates 0.5V
